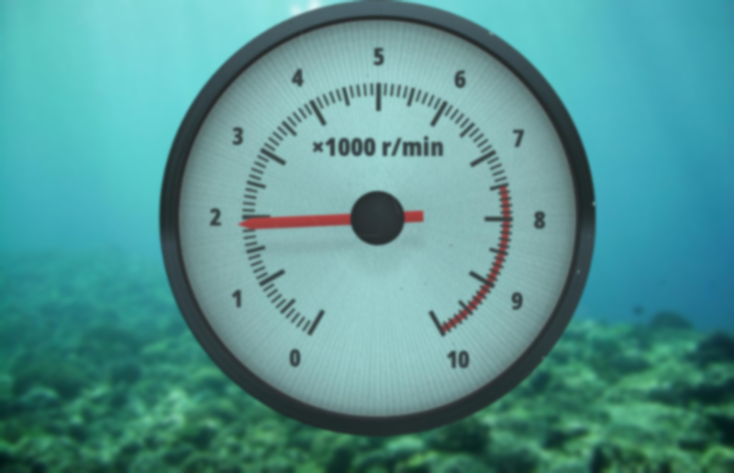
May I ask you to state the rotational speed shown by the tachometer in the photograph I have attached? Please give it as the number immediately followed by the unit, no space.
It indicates 1900rpm
